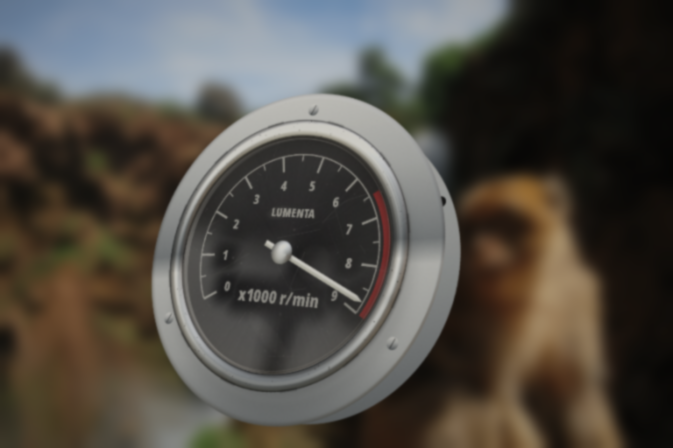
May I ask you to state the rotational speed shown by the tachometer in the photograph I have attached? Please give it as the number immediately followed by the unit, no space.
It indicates 8750rpm
